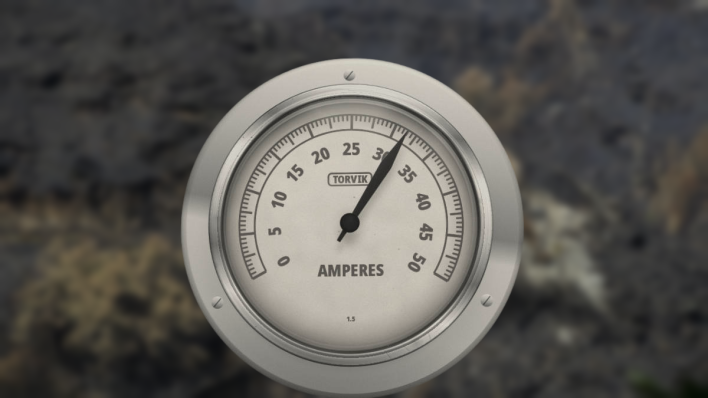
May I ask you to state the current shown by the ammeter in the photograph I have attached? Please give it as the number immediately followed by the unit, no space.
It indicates 31.5A
